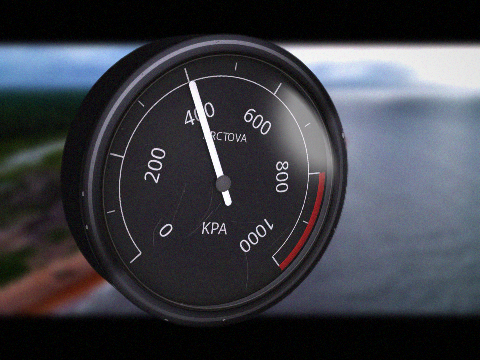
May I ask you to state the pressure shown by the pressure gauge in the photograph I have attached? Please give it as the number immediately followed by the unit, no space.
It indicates 400kPa
